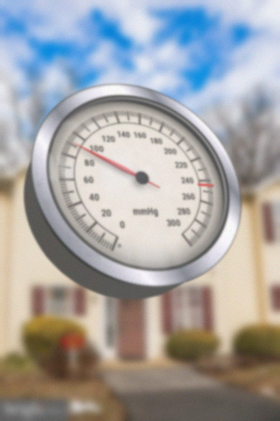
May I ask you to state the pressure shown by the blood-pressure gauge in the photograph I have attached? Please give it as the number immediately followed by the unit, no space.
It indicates 90mmHg
